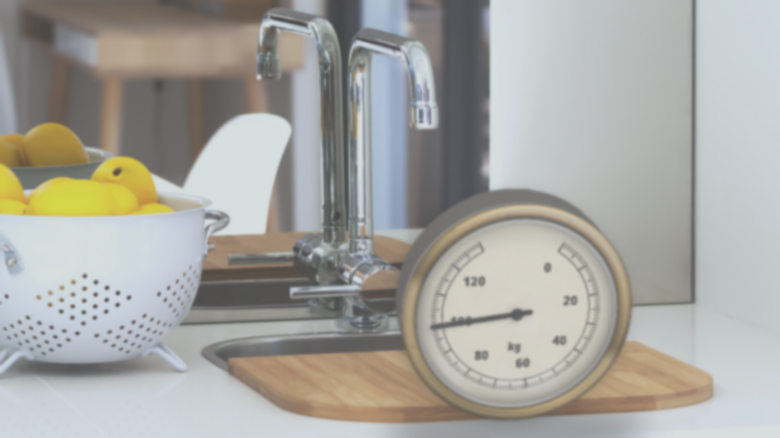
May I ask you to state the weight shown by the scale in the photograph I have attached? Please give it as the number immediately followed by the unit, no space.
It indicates 100kg
